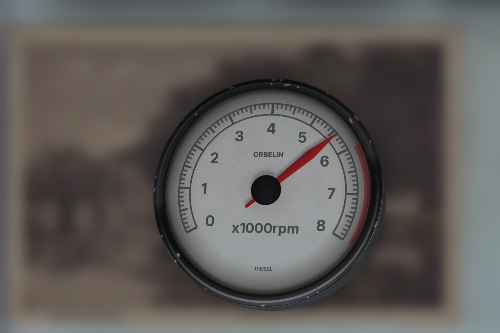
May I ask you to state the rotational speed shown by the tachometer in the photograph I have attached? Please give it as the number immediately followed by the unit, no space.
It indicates 5600rpm
